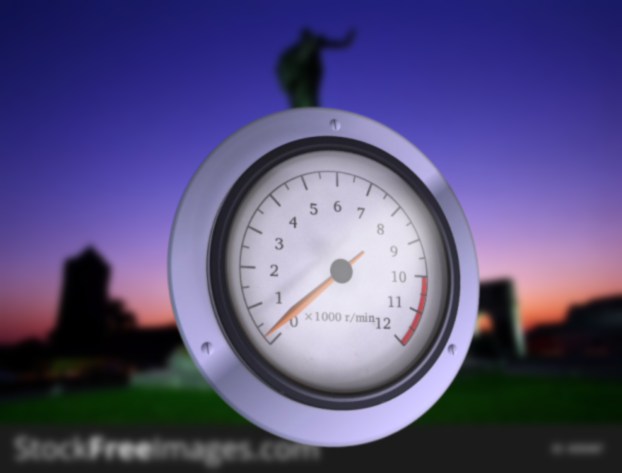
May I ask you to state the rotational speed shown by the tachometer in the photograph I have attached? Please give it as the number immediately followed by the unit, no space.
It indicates 250rpm
